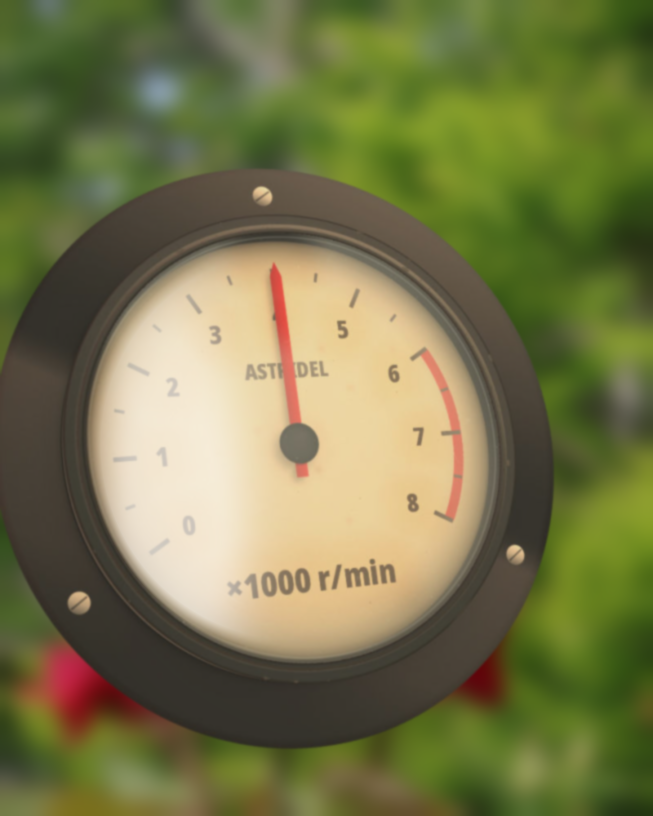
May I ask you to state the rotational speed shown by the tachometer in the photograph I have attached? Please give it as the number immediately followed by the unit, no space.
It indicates 4000rpm
